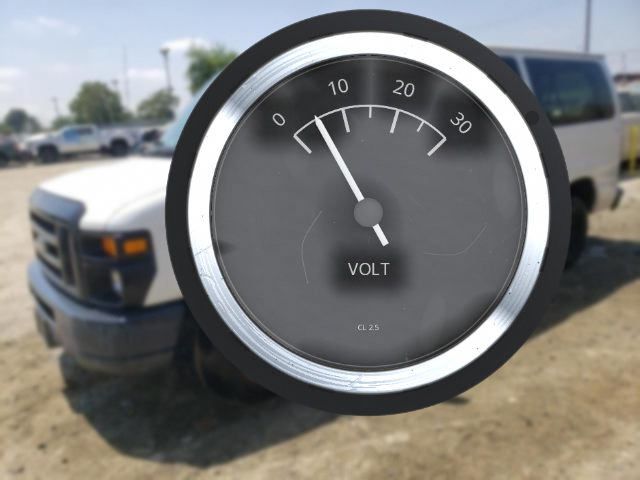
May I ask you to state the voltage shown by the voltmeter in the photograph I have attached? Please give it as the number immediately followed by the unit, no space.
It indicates 5V
